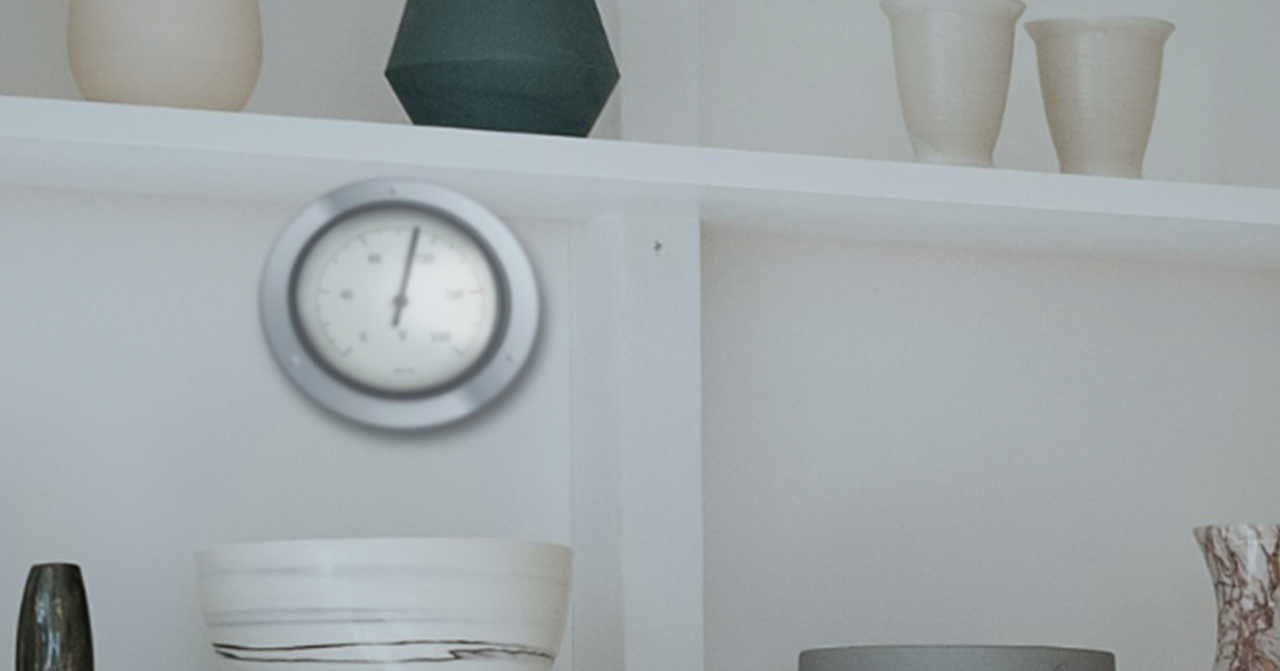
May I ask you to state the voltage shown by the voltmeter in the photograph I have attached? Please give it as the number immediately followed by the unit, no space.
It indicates 110V
